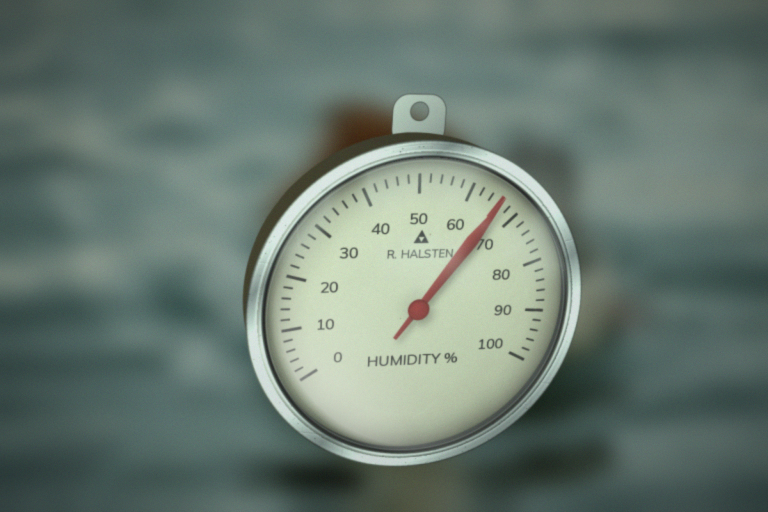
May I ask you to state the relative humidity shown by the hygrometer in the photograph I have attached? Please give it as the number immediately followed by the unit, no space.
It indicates 66%
